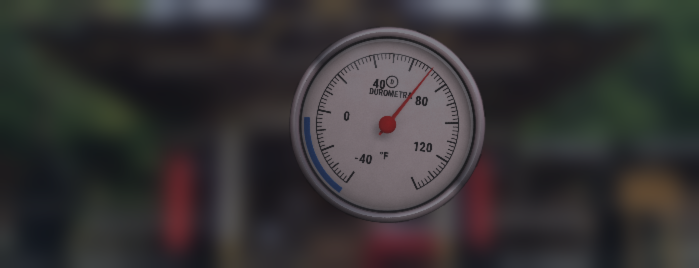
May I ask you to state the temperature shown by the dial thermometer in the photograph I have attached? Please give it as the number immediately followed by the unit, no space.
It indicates 70°F
